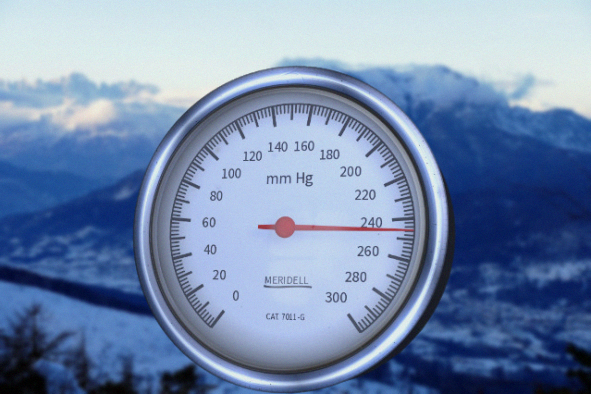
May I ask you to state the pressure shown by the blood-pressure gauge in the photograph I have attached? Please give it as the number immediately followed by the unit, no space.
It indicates 246mmHg
